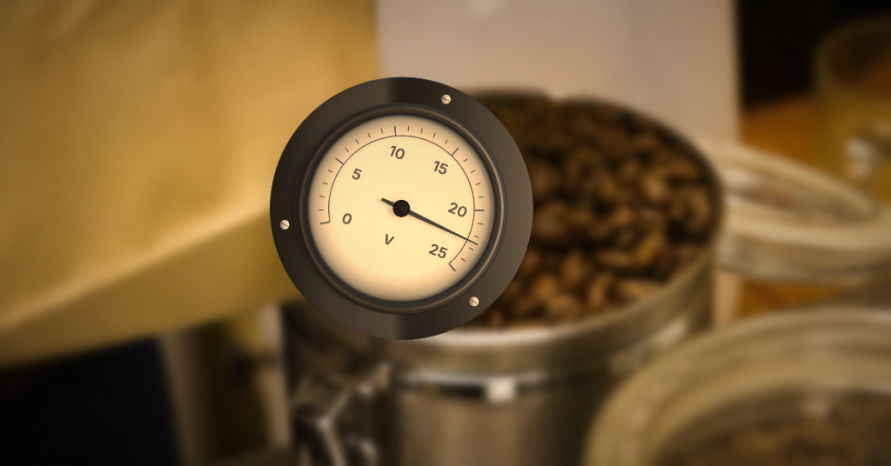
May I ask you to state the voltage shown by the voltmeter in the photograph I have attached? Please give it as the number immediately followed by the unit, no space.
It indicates 22.5V
